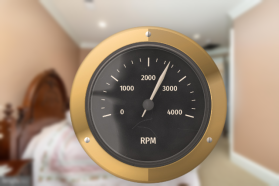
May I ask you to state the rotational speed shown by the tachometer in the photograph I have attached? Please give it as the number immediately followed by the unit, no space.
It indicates 2500rpm
